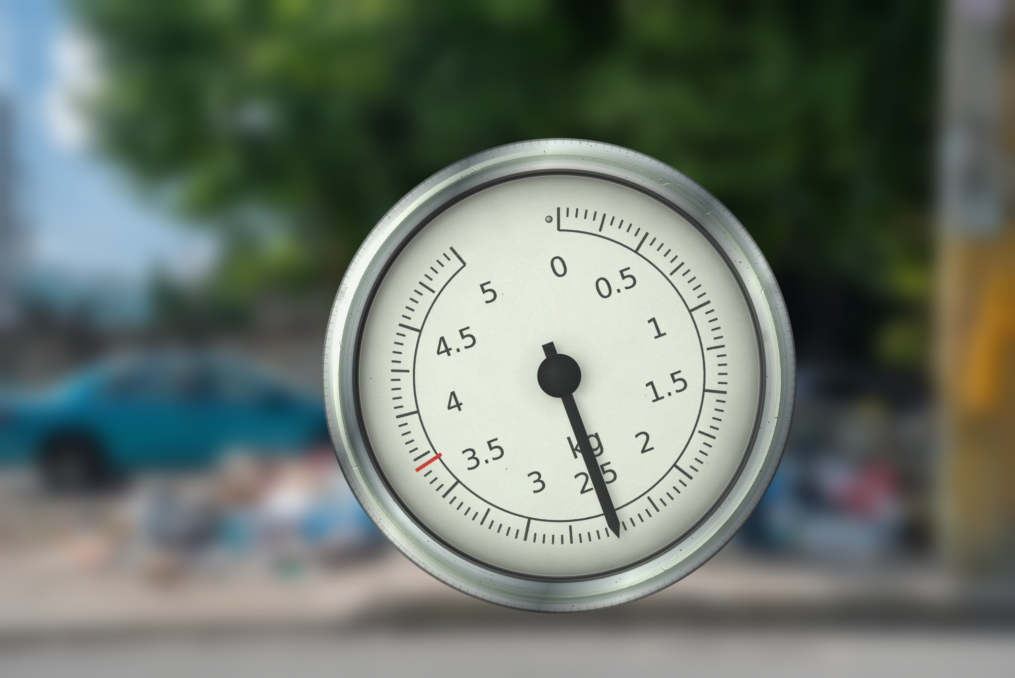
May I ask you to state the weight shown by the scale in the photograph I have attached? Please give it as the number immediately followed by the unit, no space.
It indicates 2.5kg
